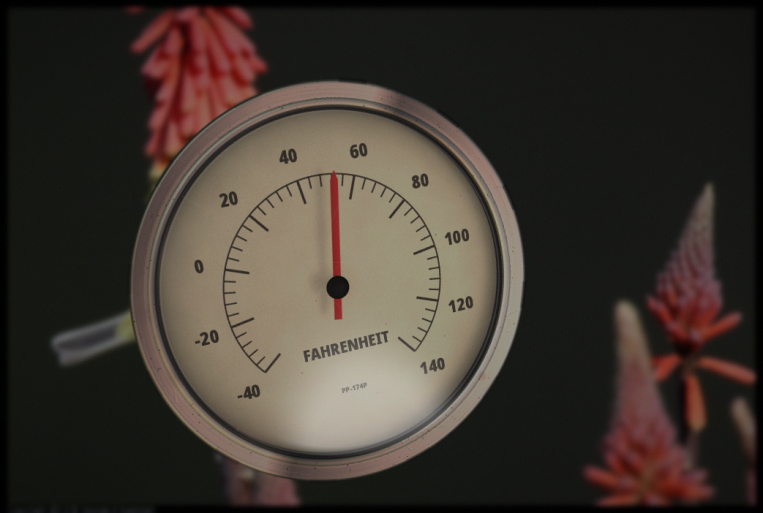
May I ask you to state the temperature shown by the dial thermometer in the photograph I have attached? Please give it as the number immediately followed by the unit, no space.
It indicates 52°F
